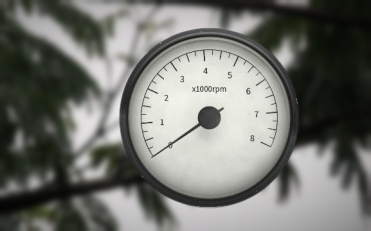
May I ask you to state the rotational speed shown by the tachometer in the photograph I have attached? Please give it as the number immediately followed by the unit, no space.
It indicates 0rpm
